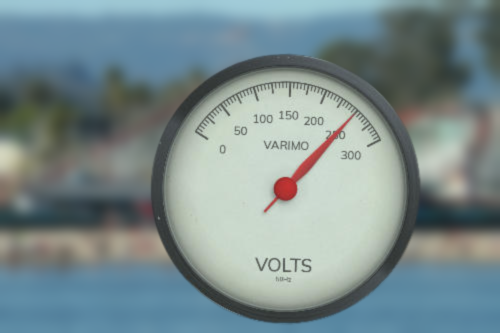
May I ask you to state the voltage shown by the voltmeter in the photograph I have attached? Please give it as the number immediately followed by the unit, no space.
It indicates 250V
